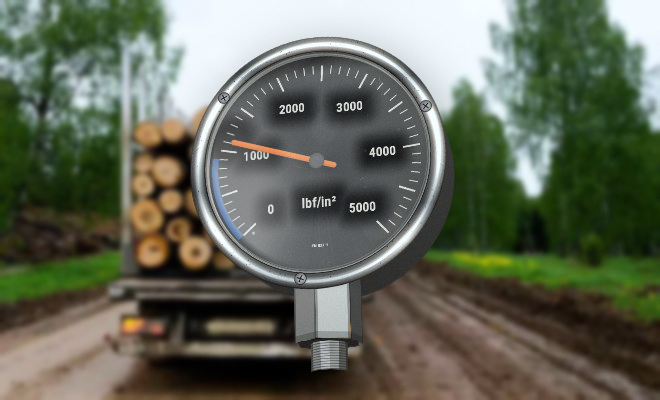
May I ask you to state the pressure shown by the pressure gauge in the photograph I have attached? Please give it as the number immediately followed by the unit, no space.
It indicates 1100psi
